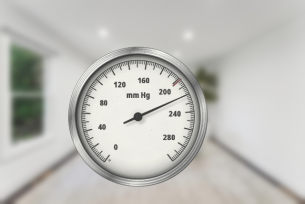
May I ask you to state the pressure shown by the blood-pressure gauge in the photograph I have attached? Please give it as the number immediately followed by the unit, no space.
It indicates 220mmHg
